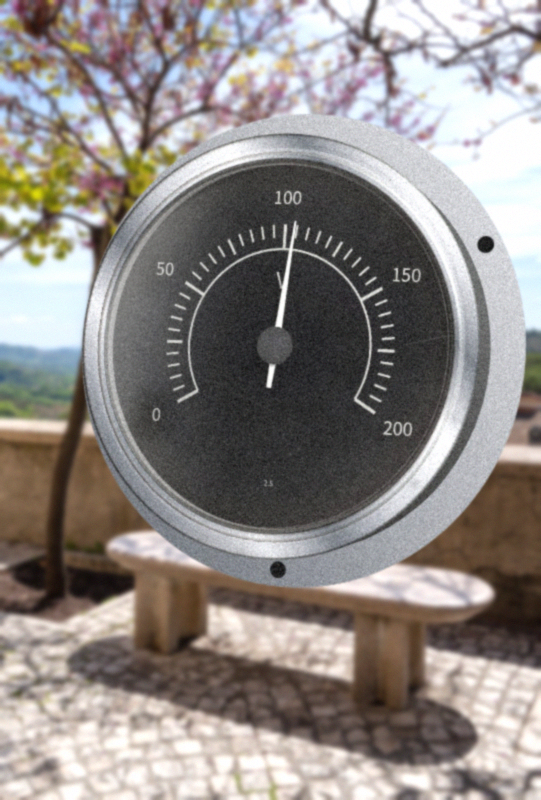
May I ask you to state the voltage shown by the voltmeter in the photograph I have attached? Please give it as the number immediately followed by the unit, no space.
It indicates 105V
